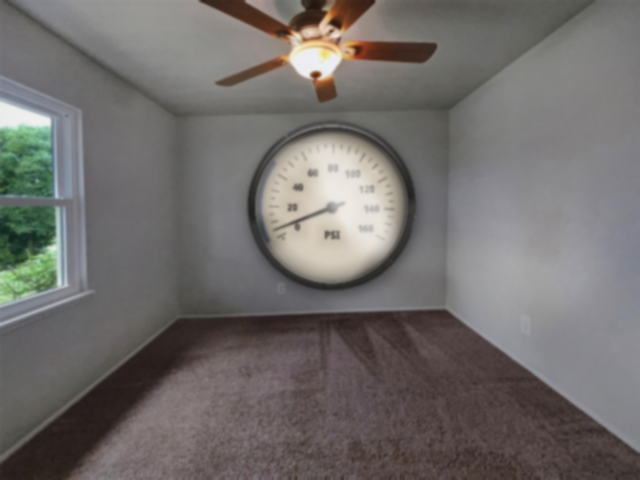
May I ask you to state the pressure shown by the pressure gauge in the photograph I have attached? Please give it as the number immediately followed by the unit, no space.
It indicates 5psi
